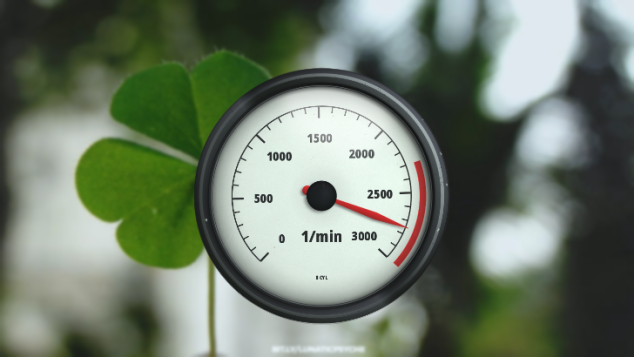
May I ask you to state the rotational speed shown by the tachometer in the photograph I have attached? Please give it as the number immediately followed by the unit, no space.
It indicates 2750rpm
